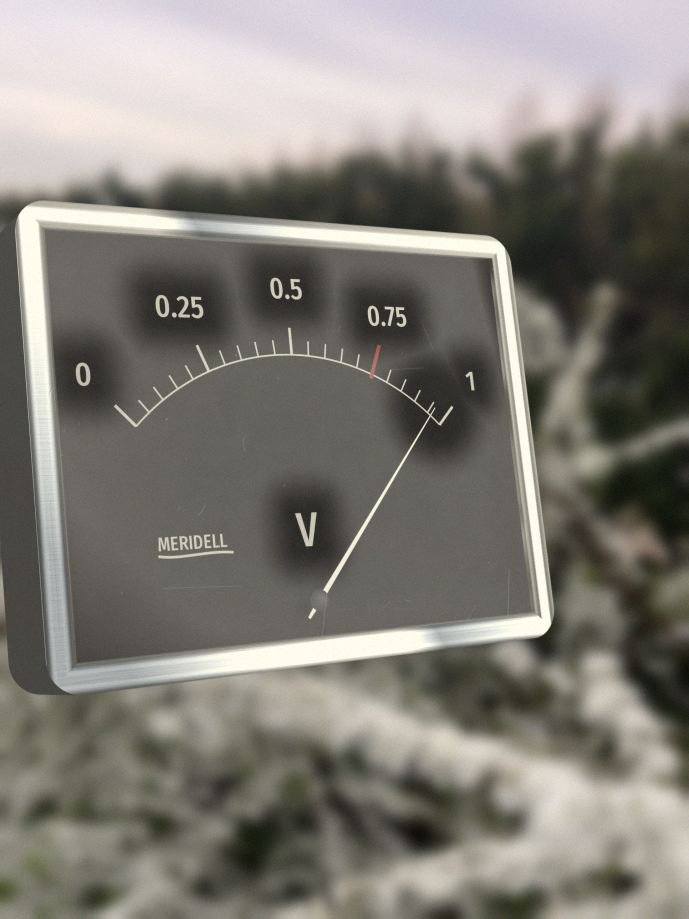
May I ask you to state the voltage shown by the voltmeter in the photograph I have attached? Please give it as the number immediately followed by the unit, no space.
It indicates 0.95V
